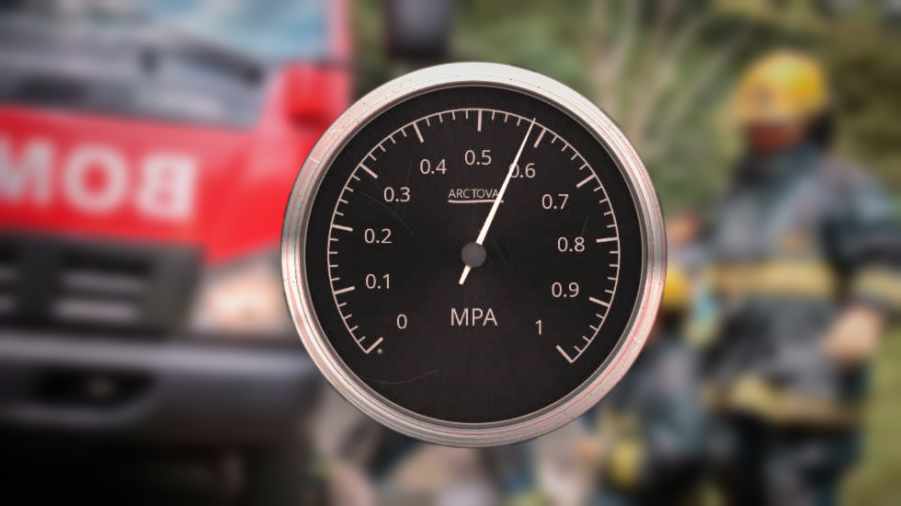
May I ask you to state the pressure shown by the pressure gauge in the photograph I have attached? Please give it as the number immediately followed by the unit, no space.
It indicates 0.58MPa
